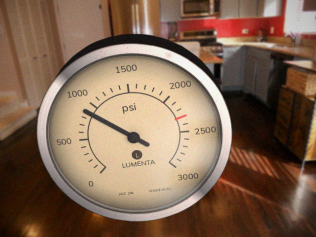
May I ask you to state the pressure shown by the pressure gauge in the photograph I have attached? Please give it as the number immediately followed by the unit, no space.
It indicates 900psi
